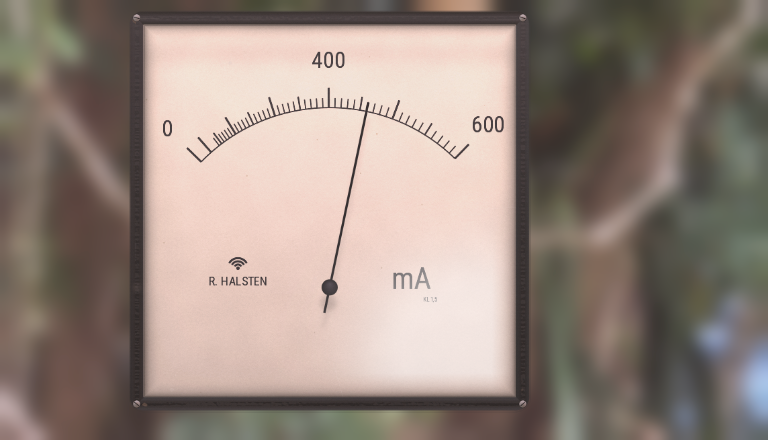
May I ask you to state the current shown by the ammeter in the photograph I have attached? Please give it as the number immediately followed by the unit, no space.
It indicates 460mA
